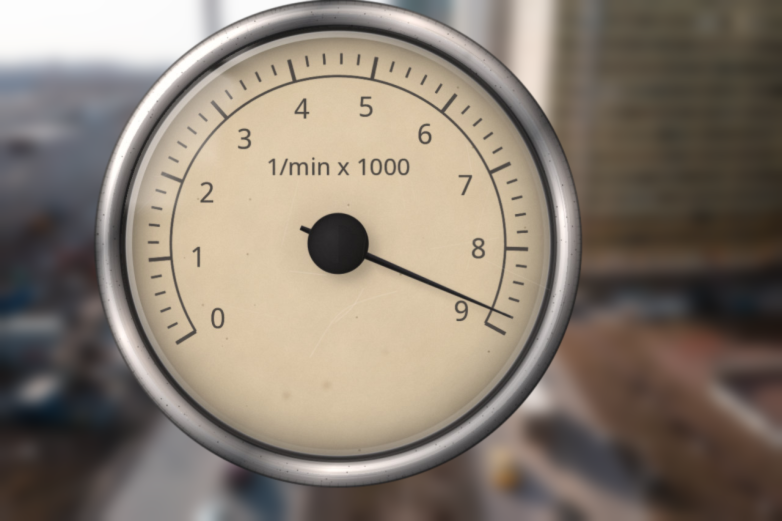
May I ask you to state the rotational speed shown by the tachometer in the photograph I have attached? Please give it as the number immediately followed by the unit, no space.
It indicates 8800rpm
